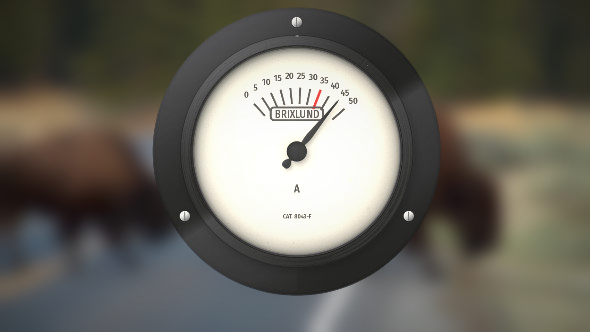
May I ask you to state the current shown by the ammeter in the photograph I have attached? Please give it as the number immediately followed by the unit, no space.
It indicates 45A
